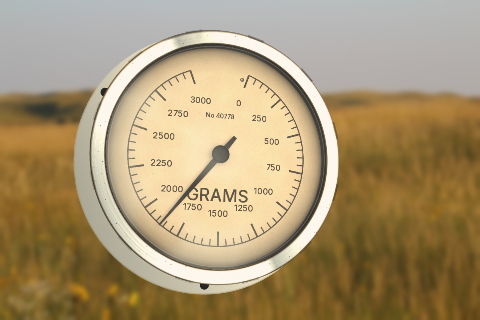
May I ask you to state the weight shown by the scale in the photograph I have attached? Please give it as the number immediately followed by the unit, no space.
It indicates 1875g
